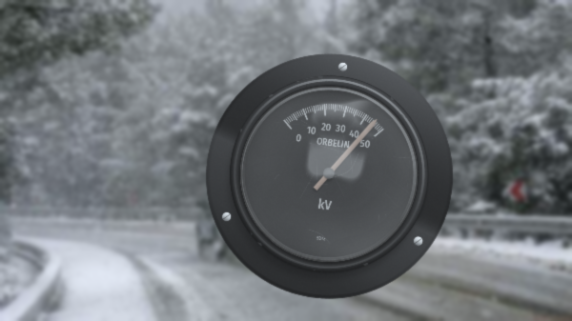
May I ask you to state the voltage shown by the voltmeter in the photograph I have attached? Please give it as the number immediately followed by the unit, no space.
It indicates 45kV
